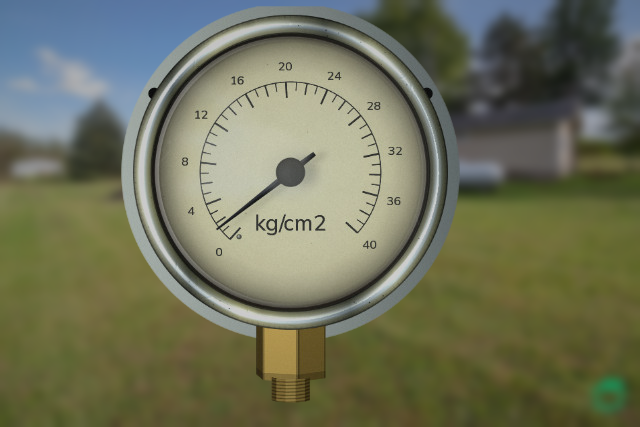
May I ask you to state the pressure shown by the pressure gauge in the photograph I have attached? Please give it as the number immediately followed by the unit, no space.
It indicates 1.5kg/cm²
